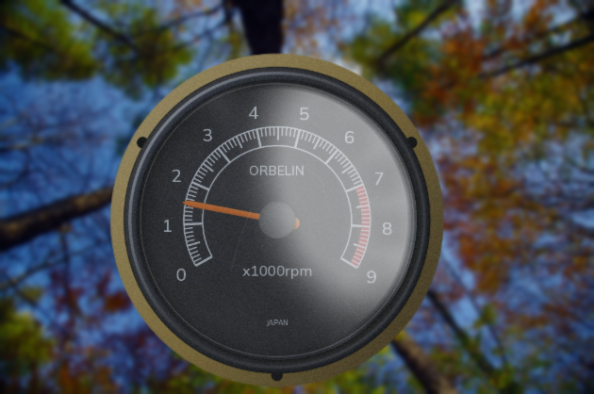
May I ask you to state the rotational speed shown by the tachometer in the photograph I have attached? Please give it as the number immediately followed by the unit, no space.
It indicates 1500rpm
